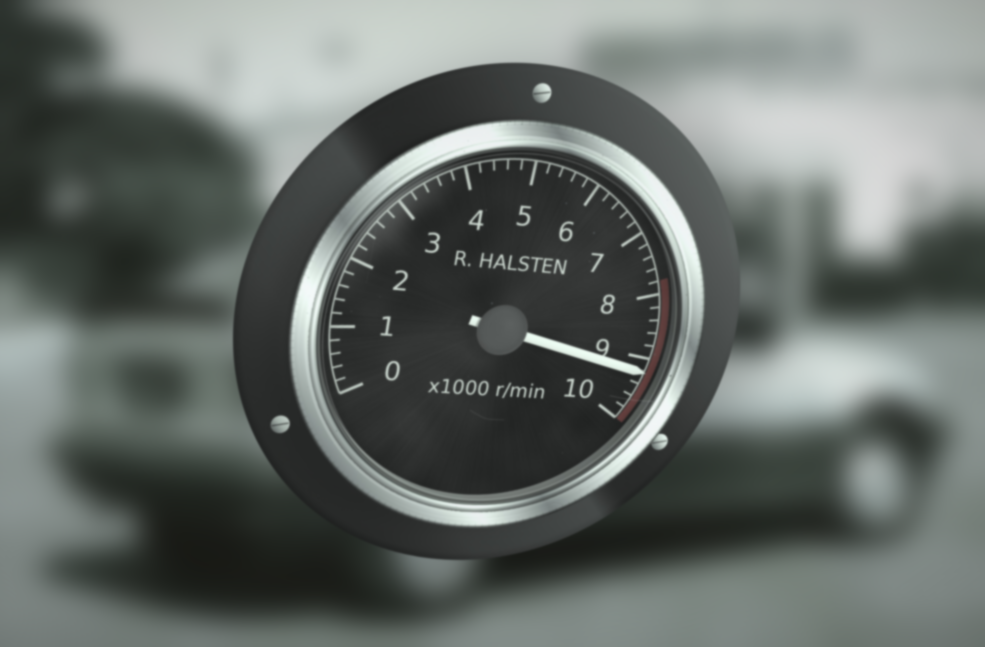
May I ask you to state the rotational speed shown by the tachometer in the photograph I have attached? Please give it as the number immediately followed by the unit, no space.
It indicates 9200rpm
